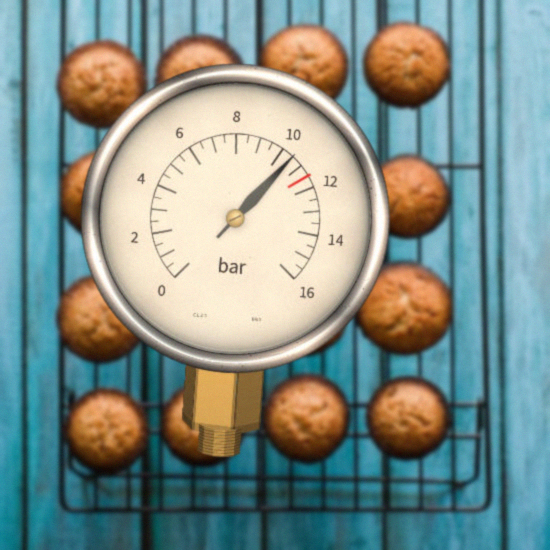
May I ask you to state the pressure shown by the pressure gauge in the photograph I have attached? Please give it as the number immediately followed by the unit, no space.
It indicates 10.5bar
